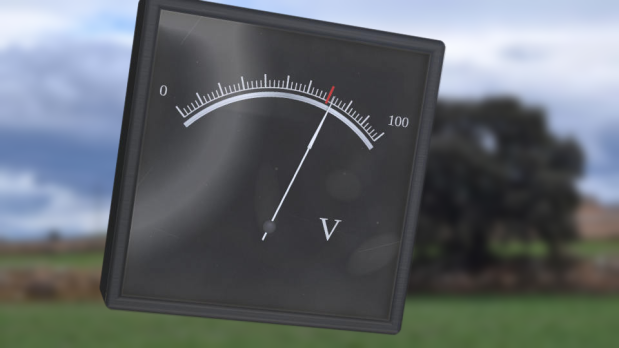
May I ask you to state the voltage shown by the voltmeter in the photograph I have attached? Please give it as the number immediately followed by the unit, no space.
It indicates 72V
